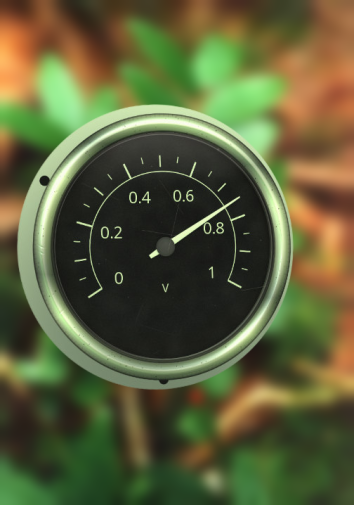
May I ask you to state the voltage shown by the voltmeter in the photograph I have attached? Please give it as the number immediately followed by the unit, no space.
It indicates 0.75V
